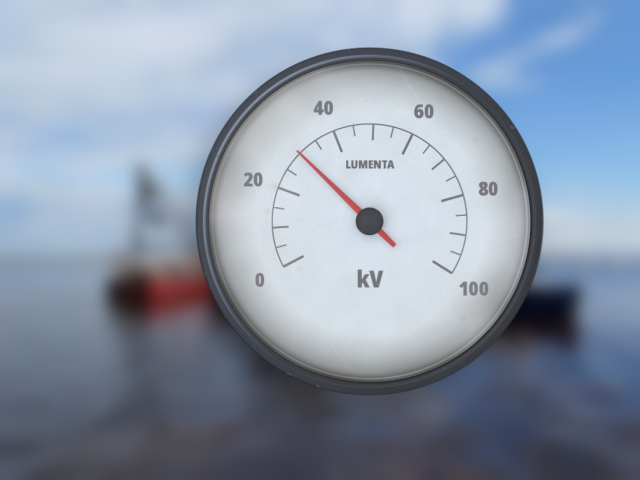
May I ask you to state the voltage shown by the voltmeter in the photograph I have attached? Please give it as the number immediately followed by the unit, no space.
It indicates 30kV
